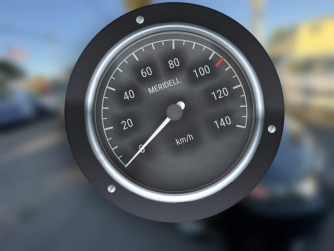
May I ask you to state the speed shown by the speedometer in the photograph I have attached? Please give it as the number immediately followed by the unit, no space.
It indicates 0km/h
